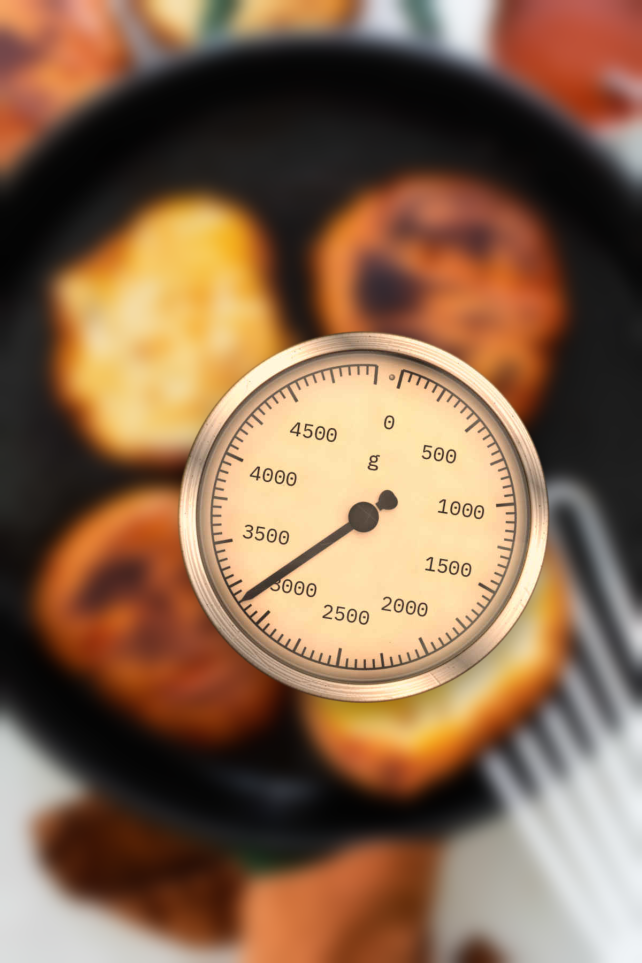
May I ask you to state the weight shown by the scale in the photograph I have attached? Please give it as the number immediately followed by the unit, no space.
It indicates 3150g
